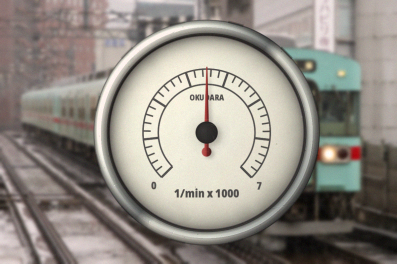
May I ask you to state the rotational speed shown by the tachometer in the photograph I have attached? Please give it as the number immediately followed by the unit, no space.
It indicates 3500rpm
